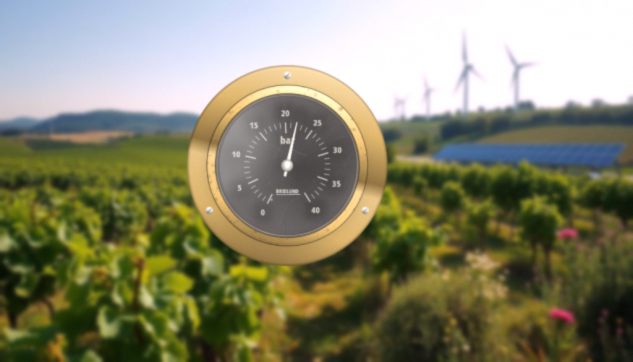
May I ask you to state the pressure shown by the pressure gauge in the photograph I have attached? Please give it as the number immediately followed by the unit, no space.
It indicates 22bar
